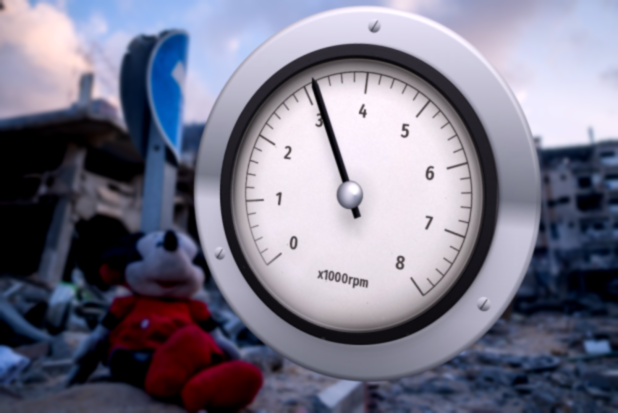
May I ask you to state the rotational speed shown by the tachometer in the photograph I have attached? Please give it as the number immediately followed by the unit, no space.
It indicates 3200rpm
